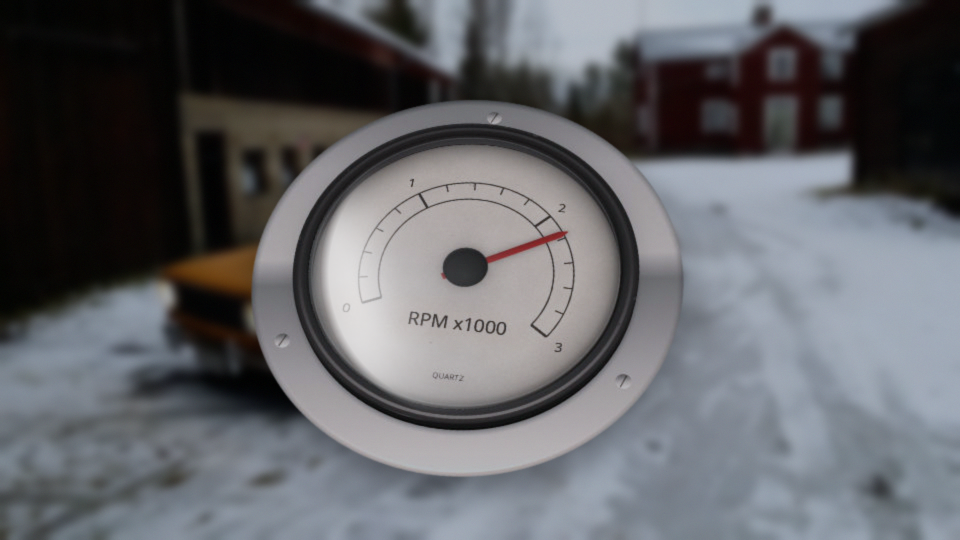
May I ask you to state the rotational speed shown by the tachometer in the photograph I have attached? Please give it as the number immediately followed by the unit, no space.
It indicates 2200rpm
